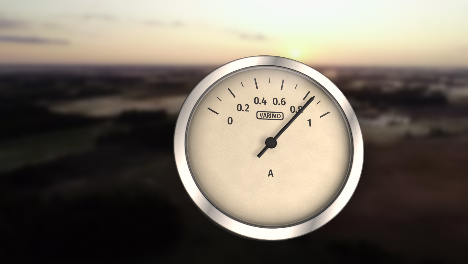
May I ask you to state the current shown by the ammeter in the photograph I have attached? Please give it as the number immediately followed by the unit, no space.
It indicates 0.85A
